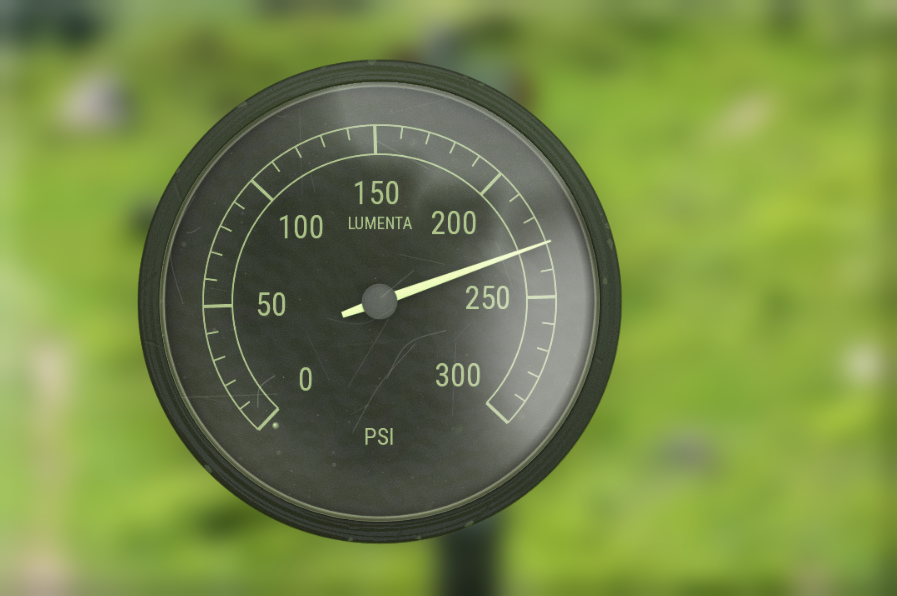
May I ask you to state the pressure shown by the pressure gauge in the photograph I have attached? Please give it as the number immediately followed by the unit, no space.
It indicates 230psi
